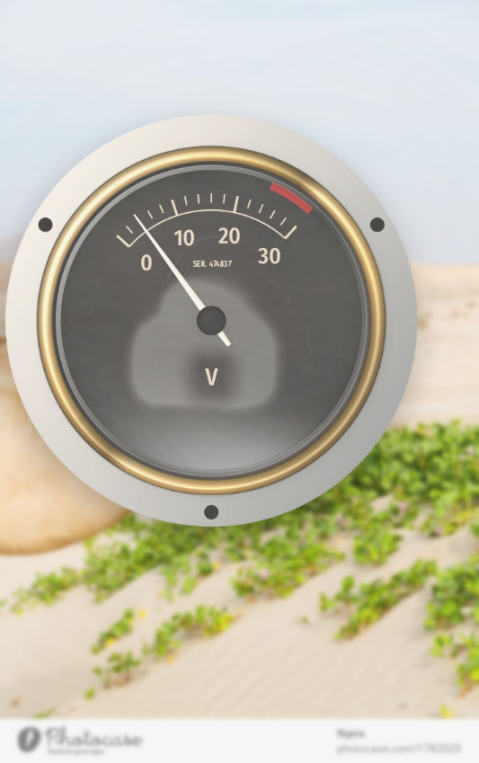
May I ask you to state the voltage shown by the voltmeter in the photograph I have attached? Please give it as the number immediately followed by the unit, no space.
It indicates 4V
